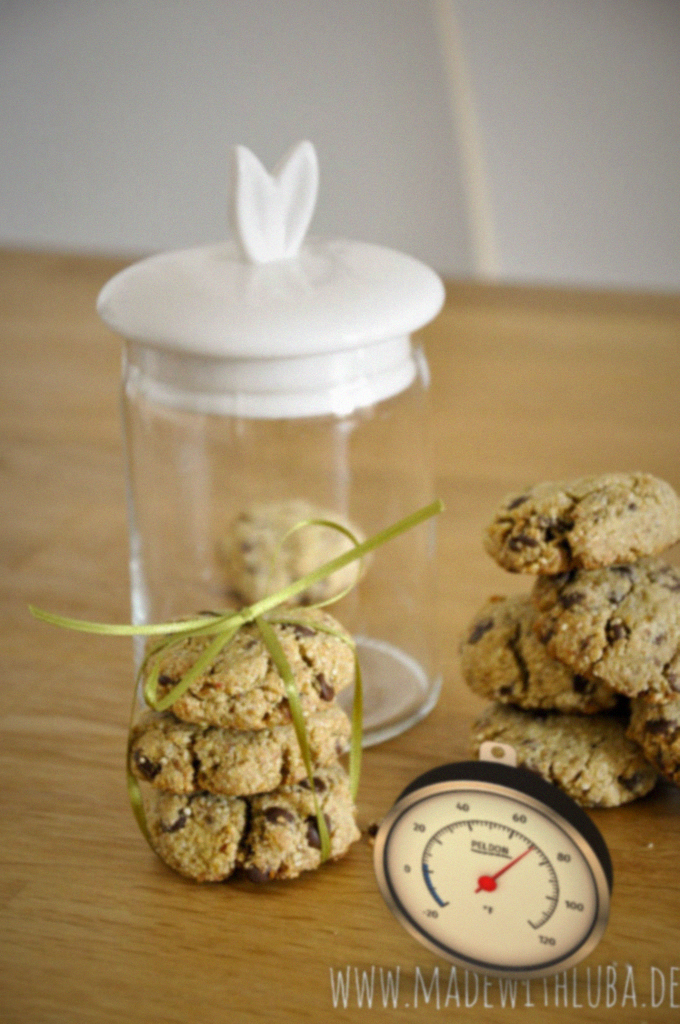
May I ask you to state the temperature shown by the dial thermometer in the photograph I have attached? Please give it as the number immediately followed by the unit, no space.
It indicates 70°F
